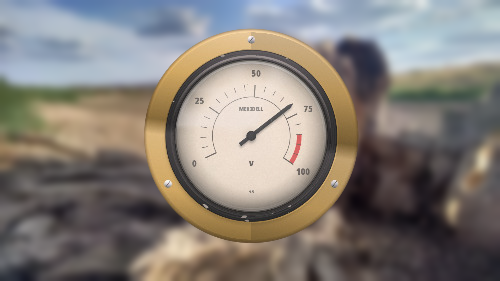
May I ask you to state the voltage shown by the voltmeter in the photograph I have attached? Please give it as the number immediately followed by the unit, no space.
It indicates 70V
